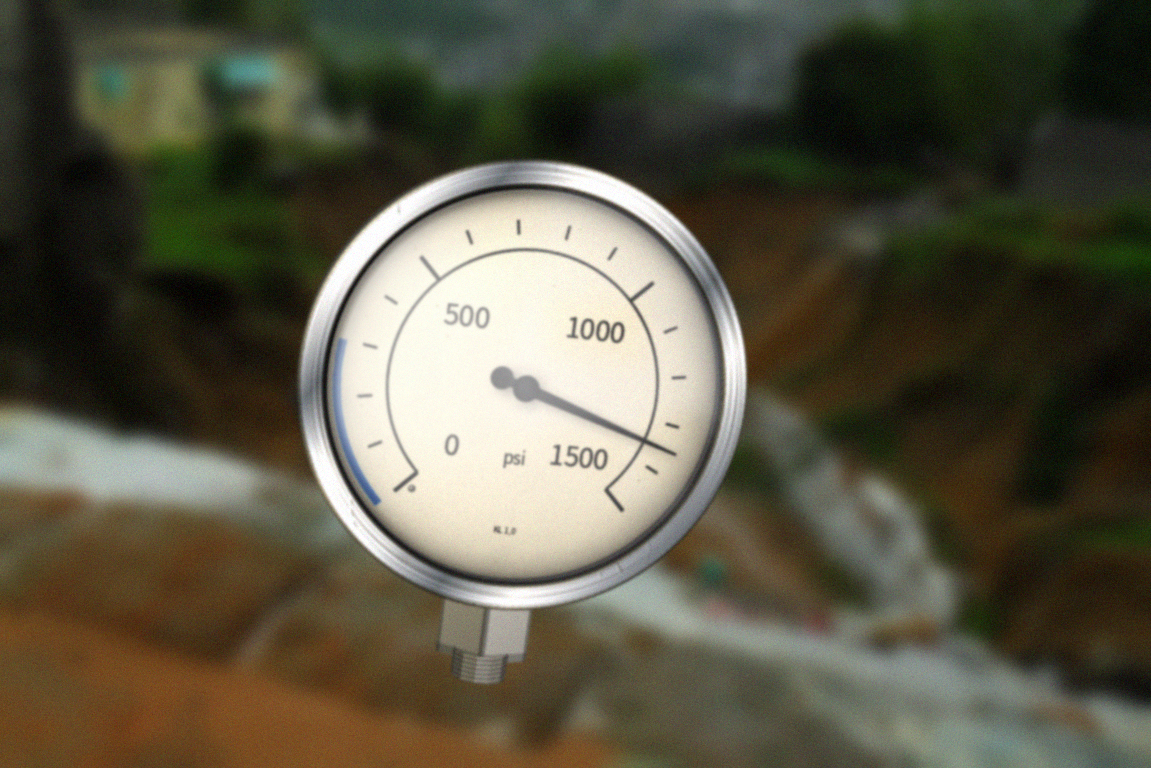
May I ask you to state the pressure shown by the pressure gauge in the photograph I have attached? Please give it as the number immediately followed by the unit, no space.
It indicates 1350psi
